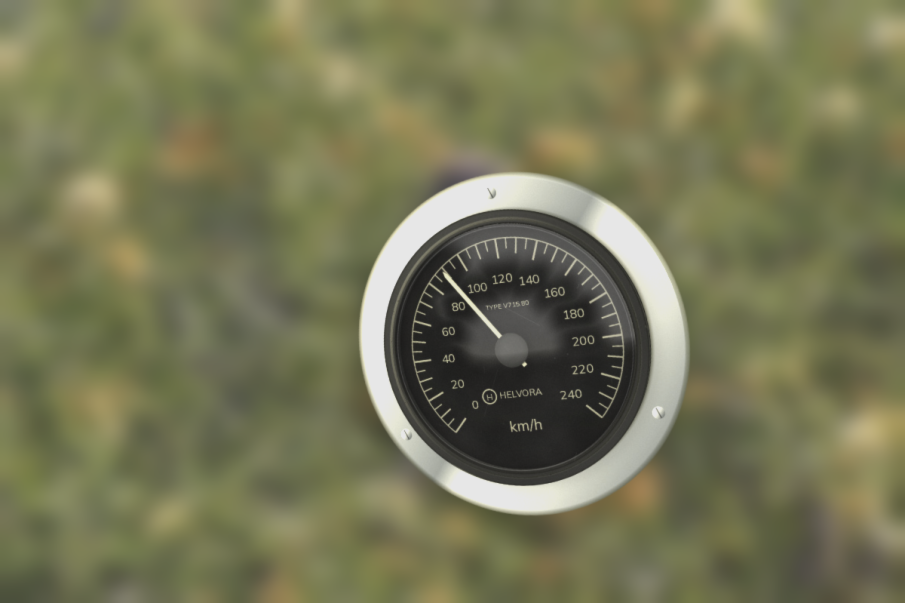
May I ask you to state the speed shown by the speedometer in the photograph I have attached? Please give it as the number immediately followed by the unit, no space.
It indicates 90km/h
